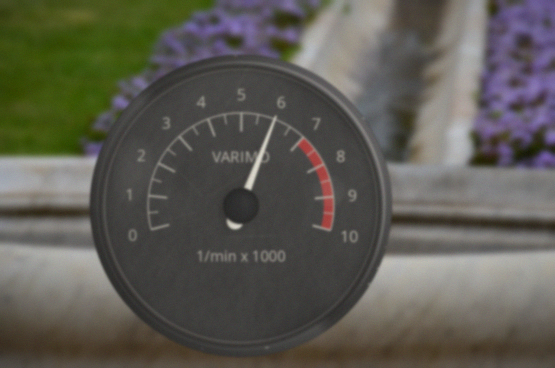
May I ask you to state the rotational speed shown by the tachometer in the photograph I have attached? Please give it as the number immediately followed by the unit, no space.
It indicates 6000rpm
